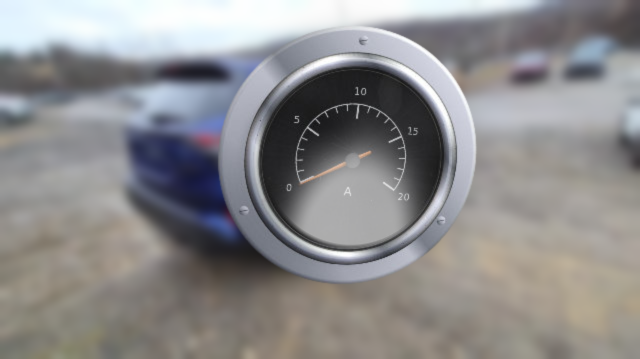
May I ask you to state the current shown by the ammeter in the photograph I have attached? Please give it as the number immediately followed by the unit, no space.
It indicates 0A
